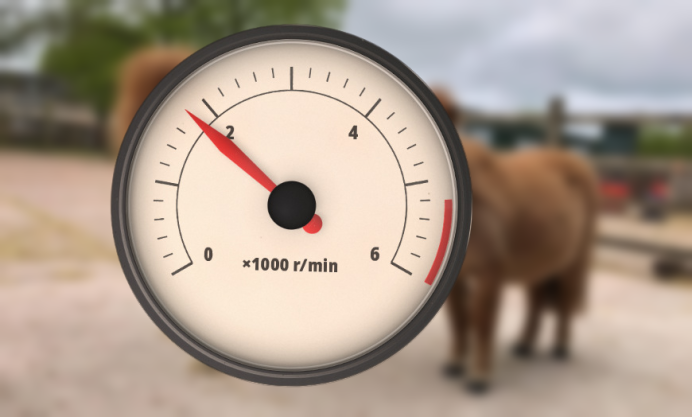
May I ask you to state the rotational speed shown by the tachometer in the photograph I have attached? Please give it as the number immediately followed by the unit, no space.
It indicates 1800rpm
